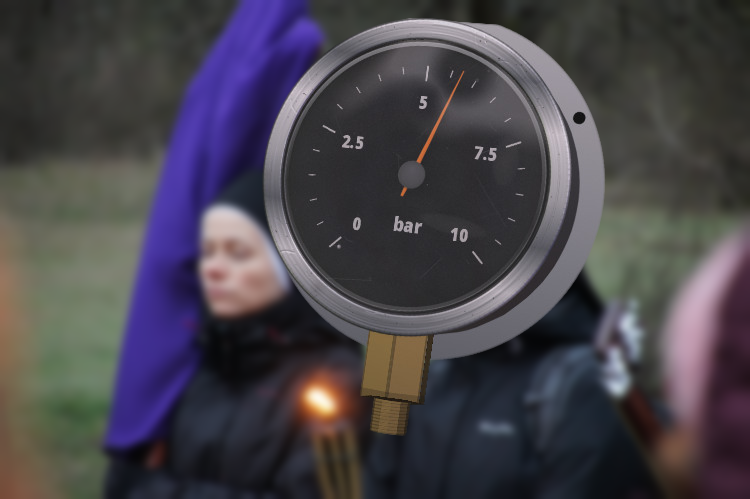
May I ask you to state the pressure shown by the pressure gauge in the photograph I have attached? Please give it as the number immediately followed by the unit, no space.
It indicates 5.75bar
